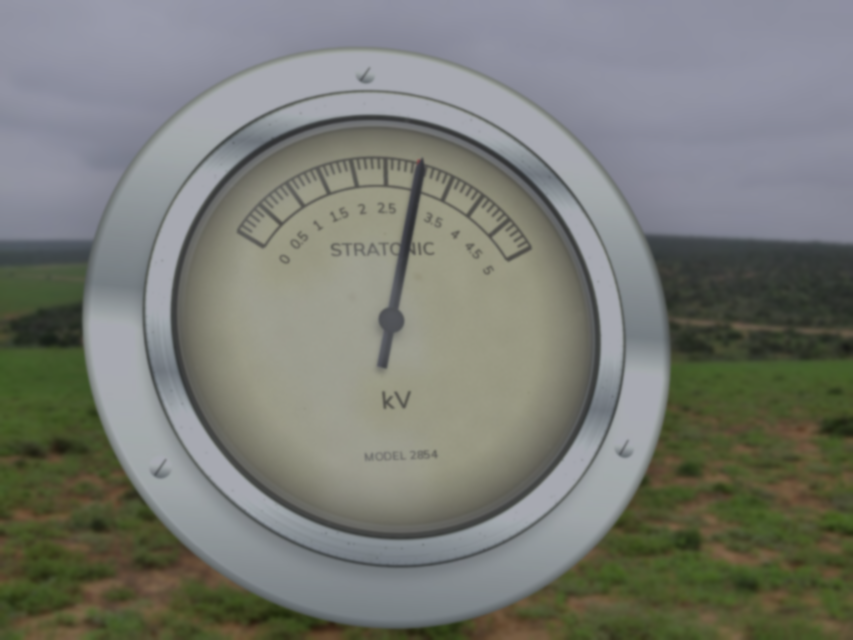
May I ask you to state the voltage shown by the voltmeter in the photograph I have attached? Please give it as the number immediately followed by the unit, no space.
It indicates 3kV
